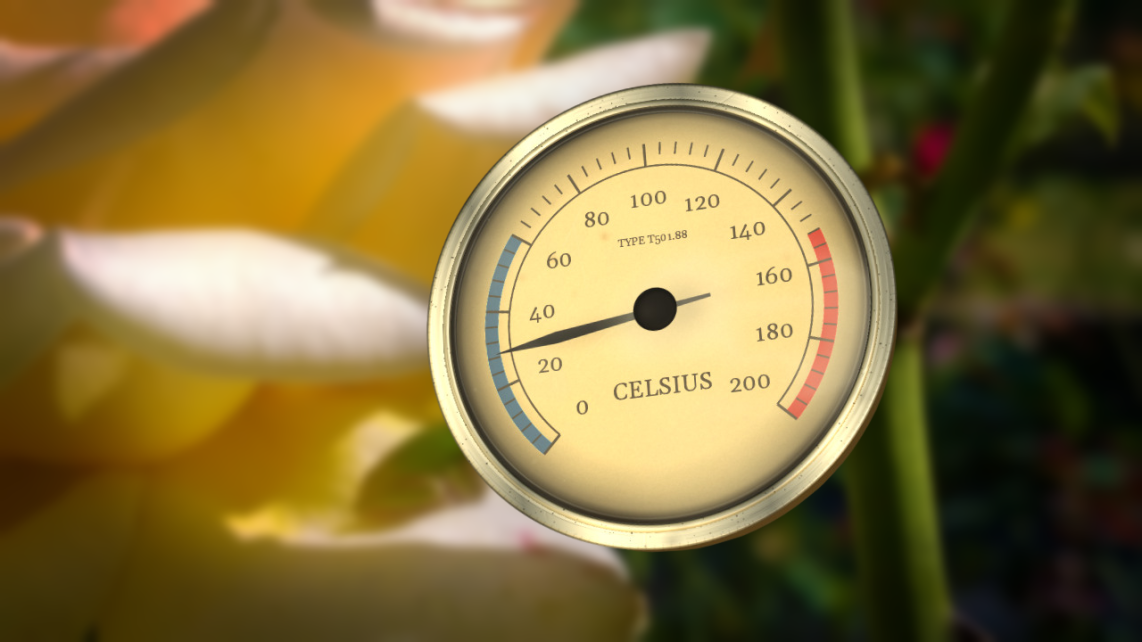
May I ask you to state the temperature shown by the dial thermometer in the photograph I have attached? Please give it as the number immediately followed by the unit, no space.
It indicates 28°C
